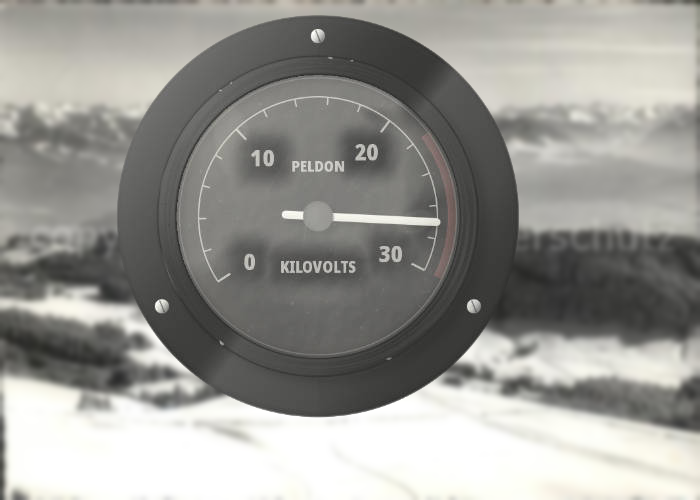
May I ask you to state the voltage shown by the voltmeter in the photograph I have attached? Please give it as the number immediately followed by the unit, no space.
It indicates 27kV
